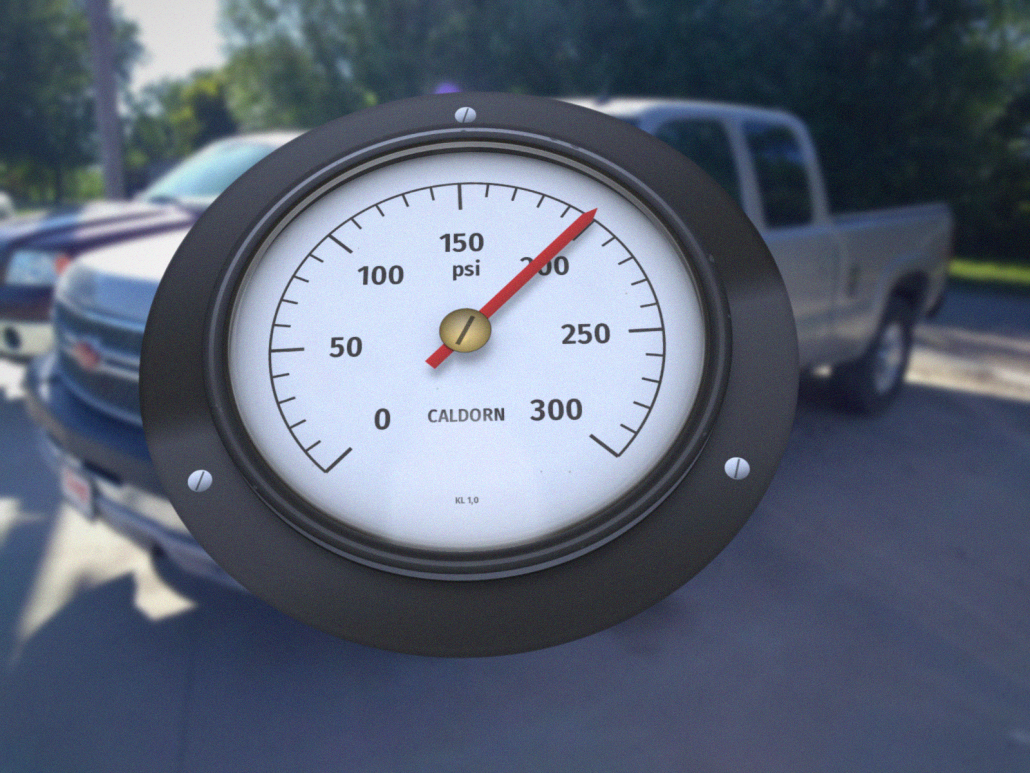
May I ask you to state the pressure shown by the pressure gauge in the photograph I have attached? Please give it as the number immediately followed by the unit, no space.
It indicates 200psi
